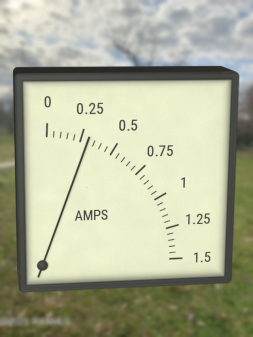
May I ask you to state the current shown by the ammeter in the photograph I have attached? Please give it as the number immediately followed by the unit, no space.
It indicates 0.3A
